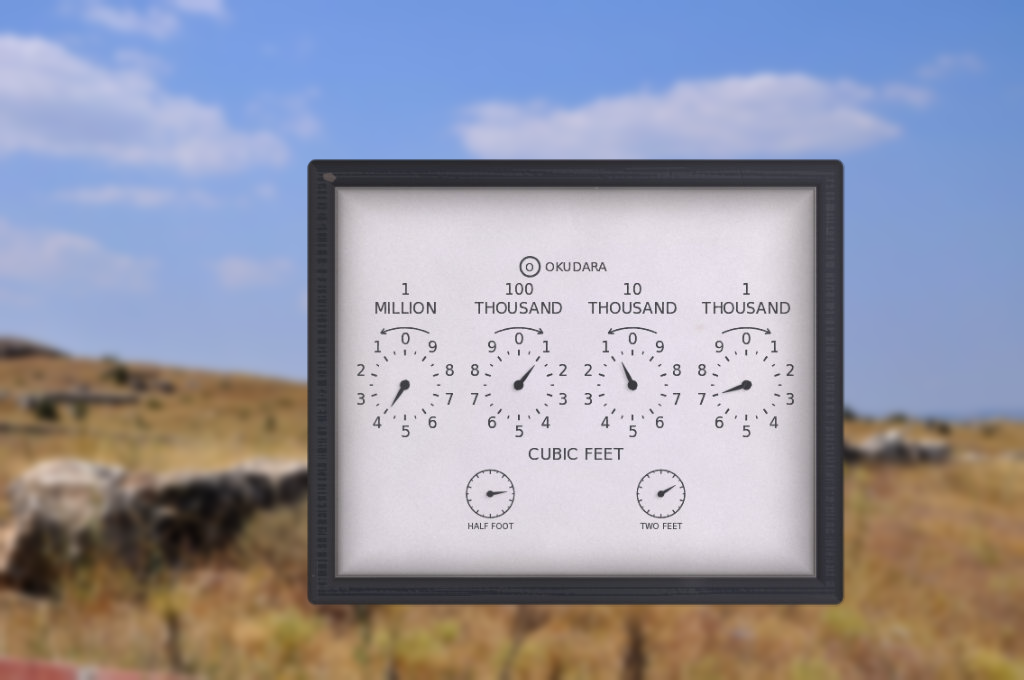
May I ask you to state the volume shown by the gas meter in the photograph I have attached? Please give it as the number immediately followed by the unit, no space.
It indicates 410700ft³
